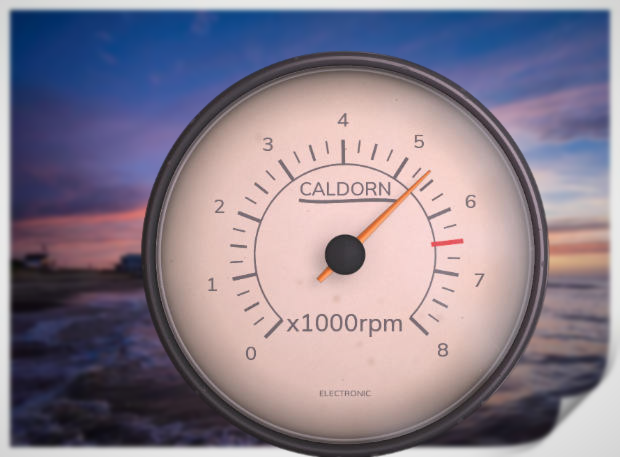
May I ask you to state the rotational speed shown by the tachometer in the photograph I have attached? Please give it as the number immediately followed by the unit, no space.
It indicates 5375rpm
